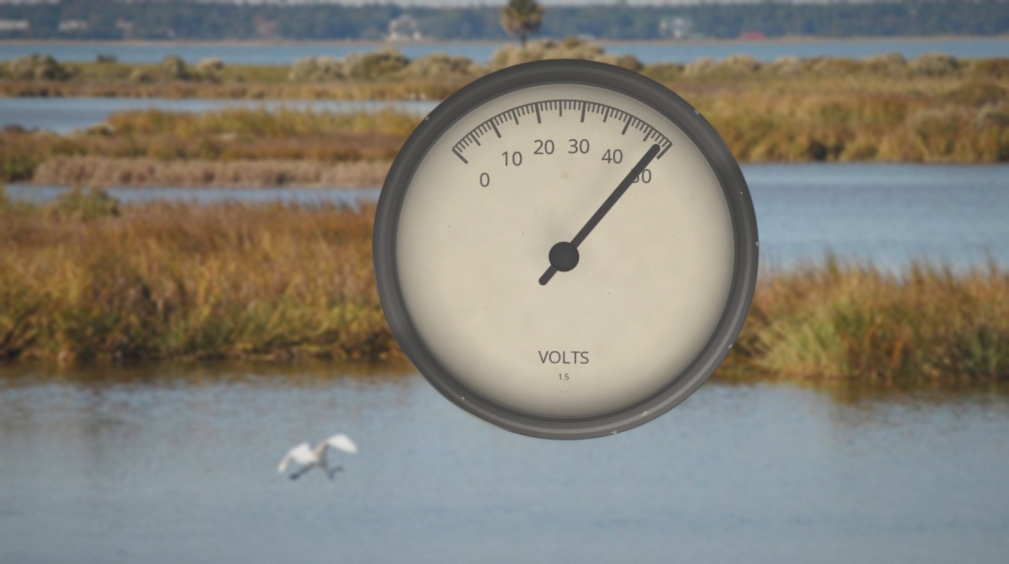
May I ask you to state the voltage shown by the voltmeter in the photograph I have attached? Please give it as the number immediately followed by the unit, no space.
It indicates 48V
